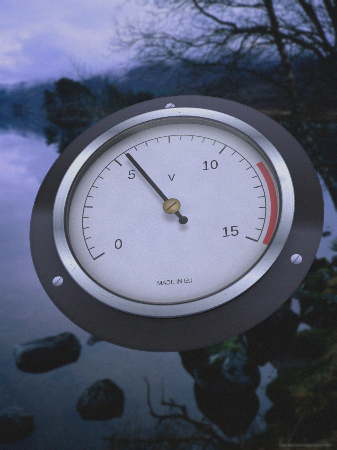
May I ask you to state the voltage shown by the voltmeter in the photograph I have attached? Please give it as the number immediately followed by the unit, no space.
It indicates 5.5V
